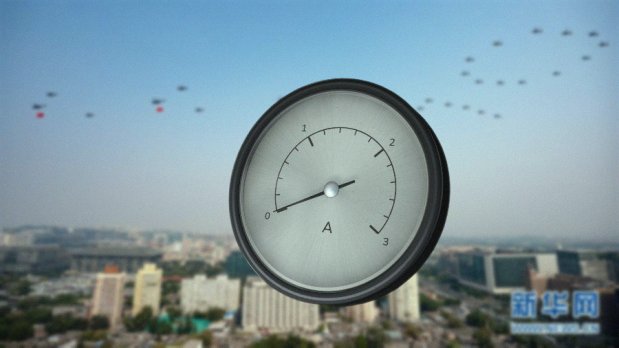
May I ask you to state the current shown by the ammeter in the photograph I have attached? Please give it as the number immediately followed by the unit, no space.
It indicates 0A
